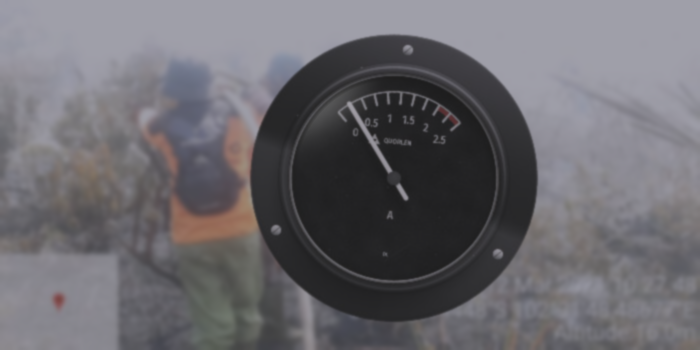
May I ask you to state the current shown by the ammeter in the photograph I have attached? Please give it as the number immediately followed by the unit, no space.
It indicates 0.25A
